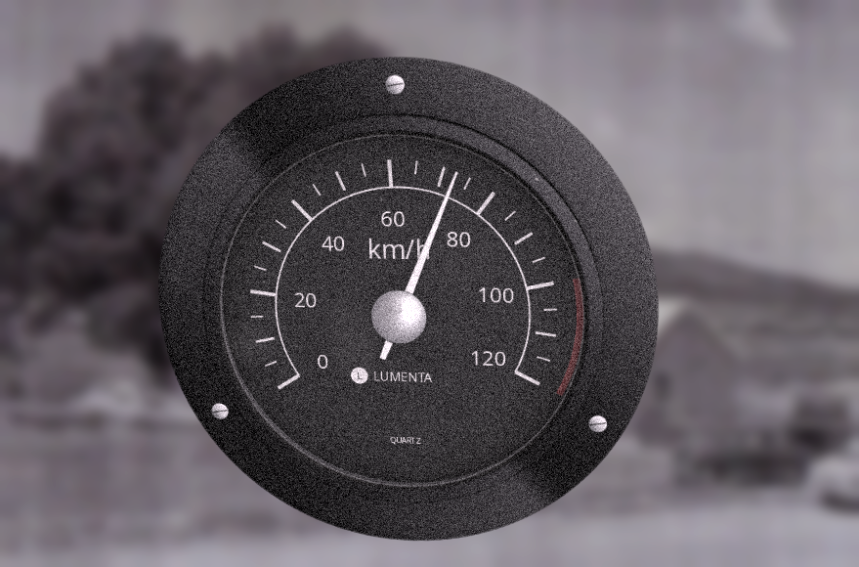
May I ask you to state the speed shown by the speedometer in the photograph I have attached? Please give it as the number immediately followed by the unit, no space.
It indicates 72.5km/h
